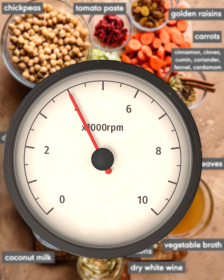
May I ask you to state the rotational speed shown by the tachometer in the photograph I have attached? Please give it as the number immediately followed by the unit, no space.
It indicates 4000rpm
